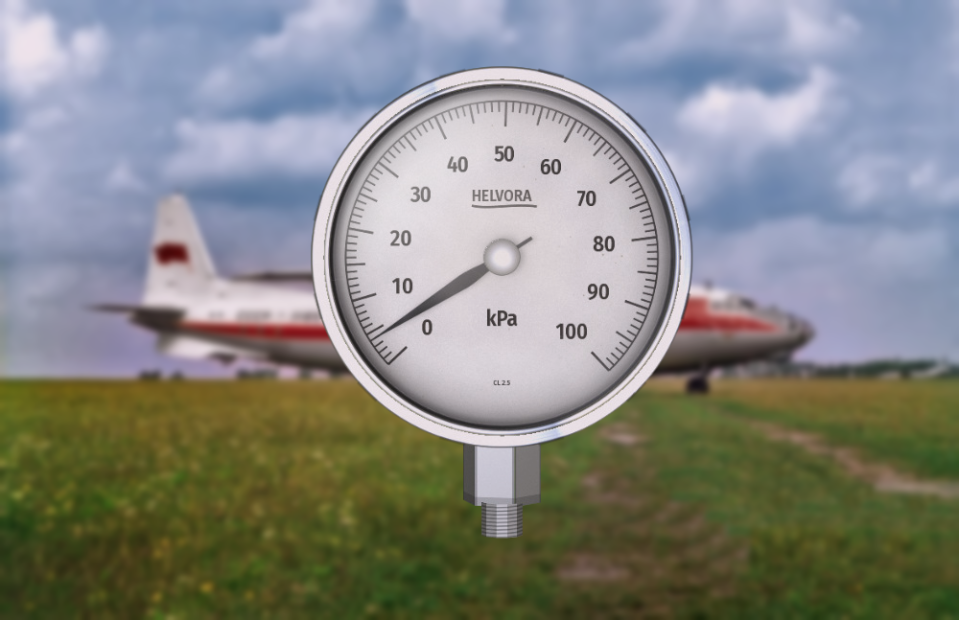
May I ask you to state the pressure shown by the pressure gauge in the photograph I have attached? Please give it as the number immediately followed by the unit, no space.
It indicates 4kPa
